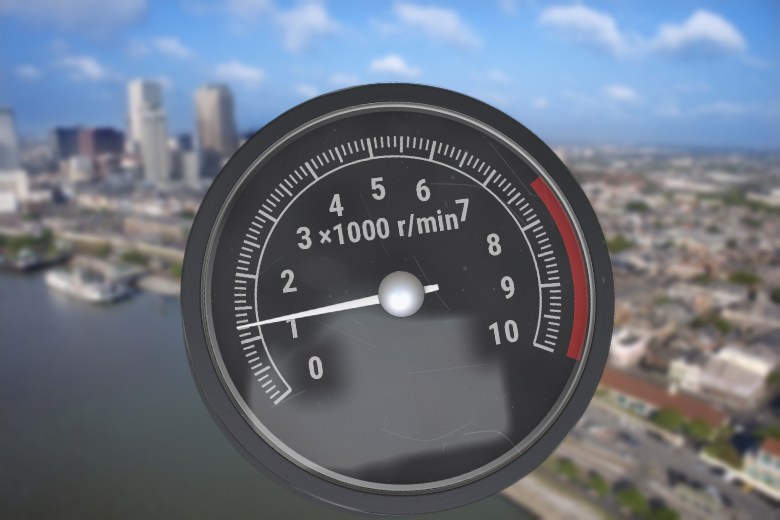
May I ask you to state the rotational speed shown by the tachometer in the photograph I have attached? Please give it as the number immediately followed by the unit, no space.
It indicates 1200rpm
